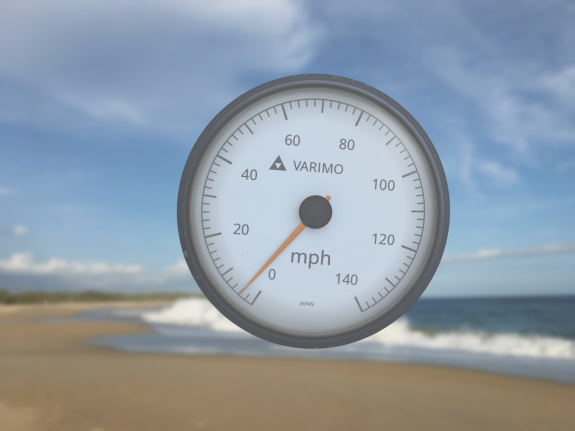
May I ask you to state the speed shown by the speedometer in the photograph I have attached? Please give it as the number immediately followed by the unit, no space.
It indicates 4mph
